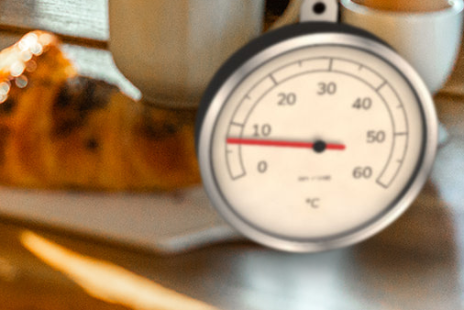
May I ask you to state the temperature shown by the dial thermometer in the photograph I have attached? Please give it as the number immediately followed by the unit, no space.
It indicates 7.5°C
